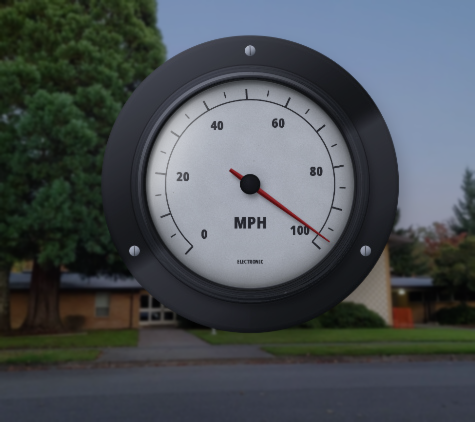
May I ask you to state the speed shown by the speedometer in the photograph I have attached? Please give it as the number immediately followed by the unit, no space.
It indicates 97.5mph
